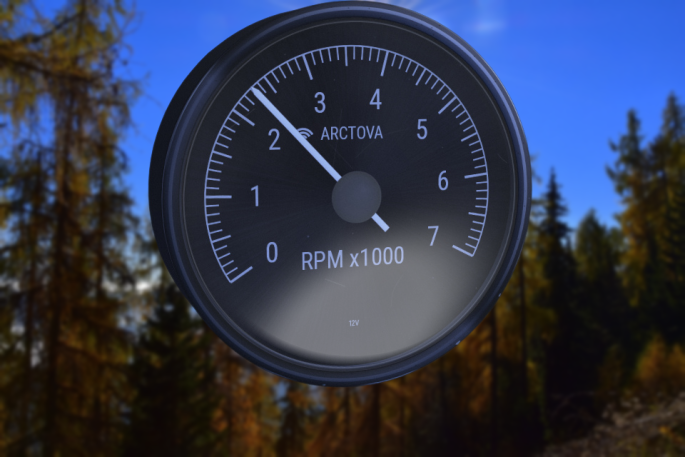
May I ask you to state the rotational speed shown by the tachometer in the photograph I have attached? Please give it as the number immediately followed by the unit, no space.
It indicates 2300rpm
